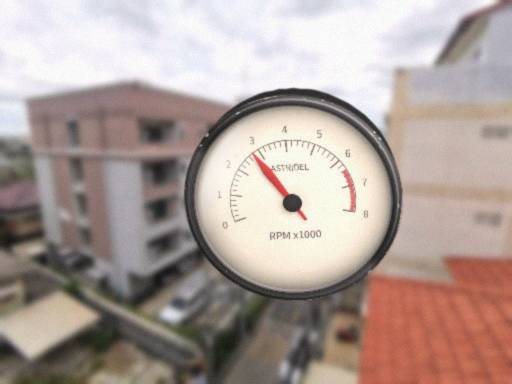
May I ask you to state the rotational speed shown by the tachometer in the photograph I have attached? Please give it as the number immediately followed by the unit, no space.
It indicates 2800rpm
